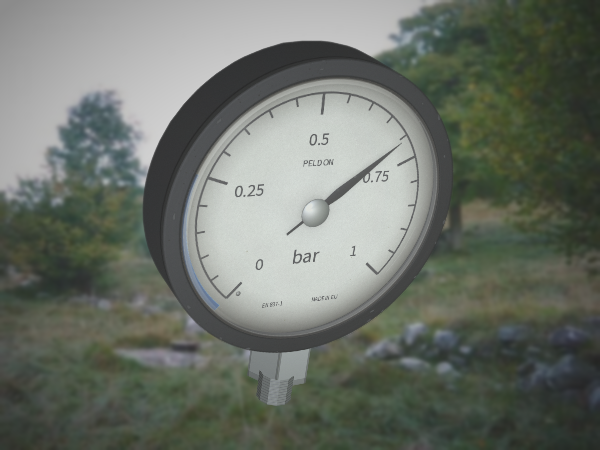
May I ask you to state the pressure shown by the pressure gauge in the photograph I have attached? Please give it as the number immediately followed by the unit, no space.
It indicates 0.7bar
